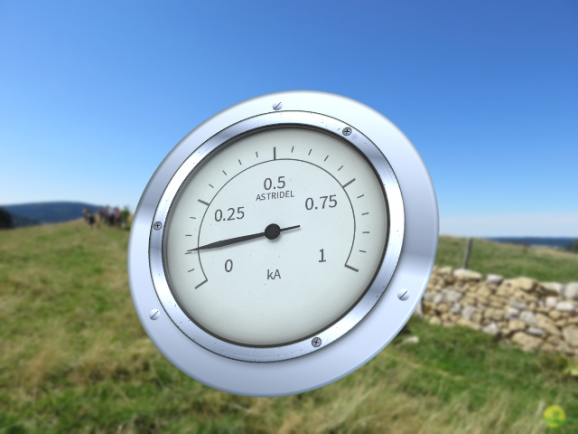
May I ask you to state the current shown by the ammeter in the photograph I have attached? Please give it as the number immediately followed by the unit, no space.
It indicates 0.1kA
